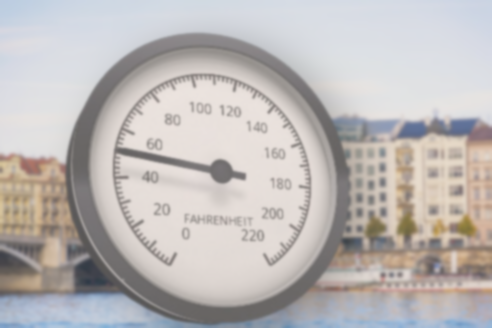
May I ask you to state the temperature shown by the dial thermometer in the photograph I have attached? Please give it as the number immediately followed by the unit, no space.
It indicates 50°F
